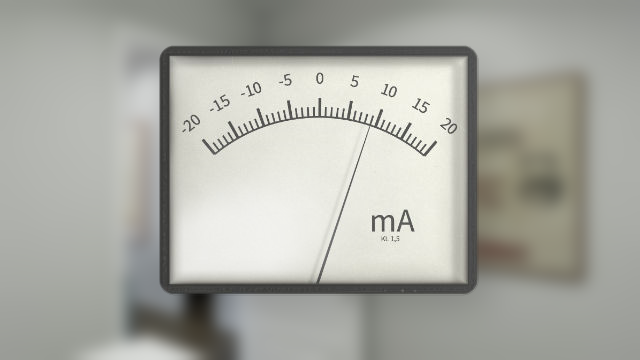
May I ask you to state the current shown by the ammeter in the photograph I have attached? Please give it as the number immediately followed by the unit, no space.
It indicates 9mA
